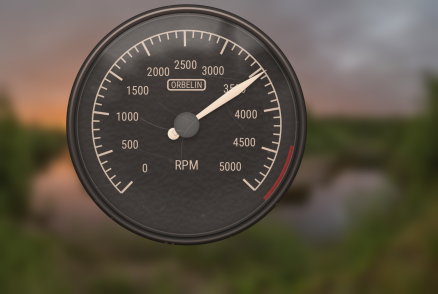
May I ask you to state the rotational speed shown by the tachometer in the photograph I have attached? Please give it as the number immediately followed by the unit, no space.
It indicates 3550rpm
